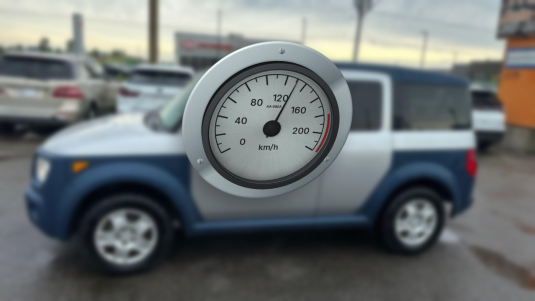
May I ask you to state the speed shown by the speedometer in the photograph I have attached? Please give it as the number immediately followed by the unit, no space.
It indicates 130km/h
